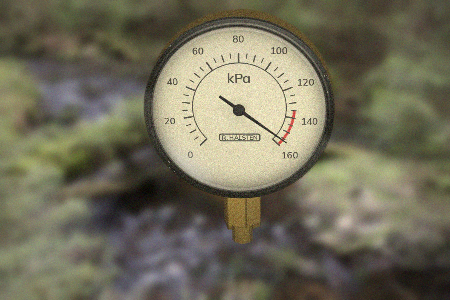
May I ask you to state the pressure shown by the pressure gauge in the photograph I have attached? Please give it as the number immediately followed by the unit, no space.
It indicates 155kPa
